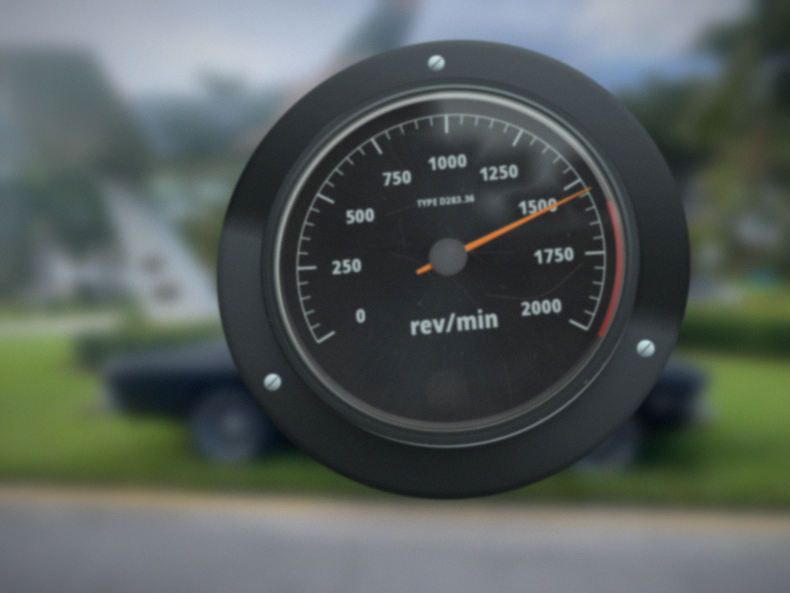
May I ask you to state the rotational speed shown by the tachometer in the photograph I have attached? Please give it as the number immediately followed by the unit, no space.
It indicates 1550rpm
